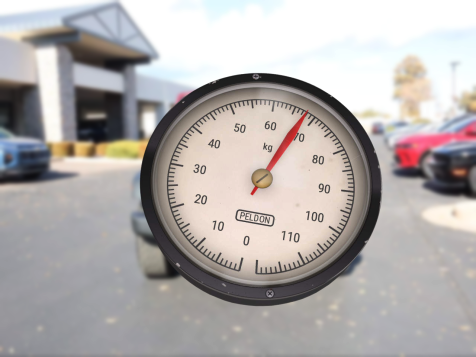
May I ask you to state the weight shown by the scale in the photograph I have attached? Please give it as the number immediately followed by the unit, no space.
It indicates 68kg
